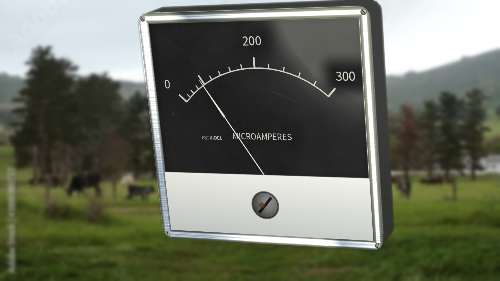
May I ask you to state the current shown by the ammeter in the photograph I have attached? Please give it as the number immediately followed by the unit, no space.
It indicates 100µA
